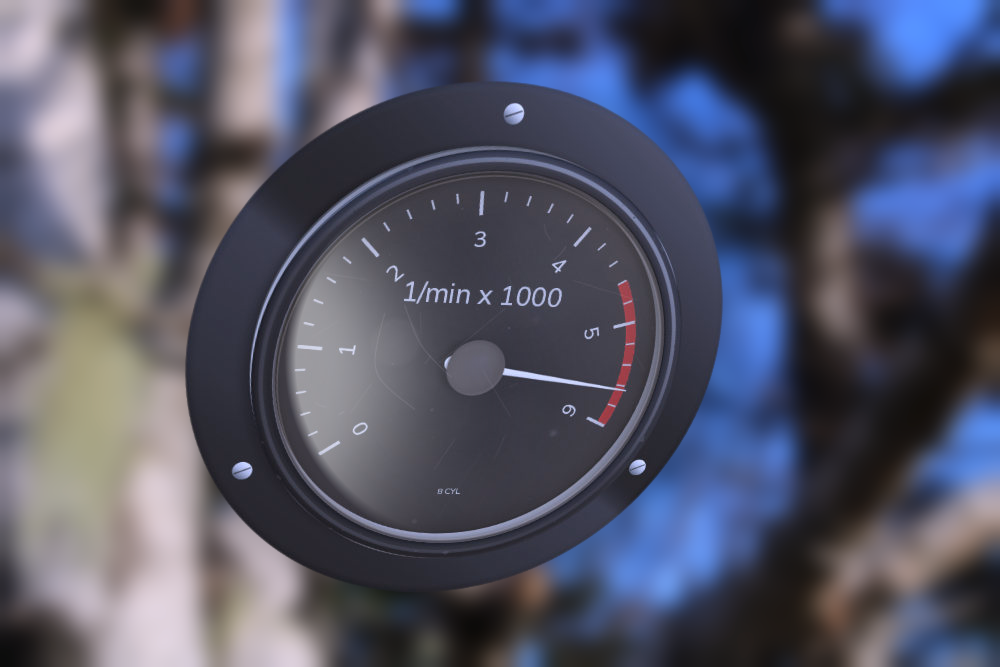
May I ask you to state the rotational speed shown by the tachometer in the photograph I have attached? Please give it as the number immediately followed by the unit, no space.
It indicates 5600rpm
